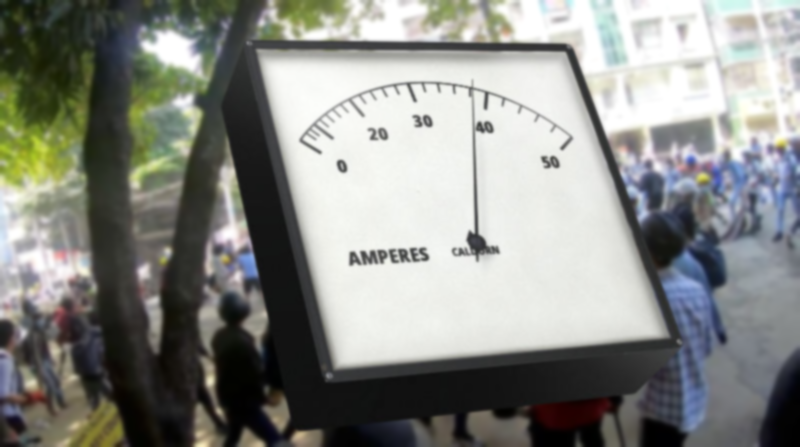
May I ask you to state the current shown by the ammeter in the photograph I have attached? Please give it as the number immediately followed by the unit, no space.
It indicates 38A
